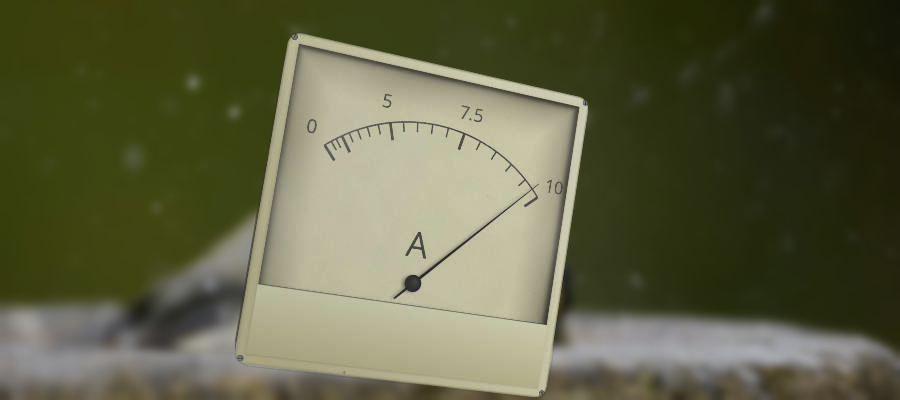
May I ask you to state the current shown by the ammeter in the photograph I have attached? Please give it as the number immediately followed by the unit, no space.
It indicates 9.75A
